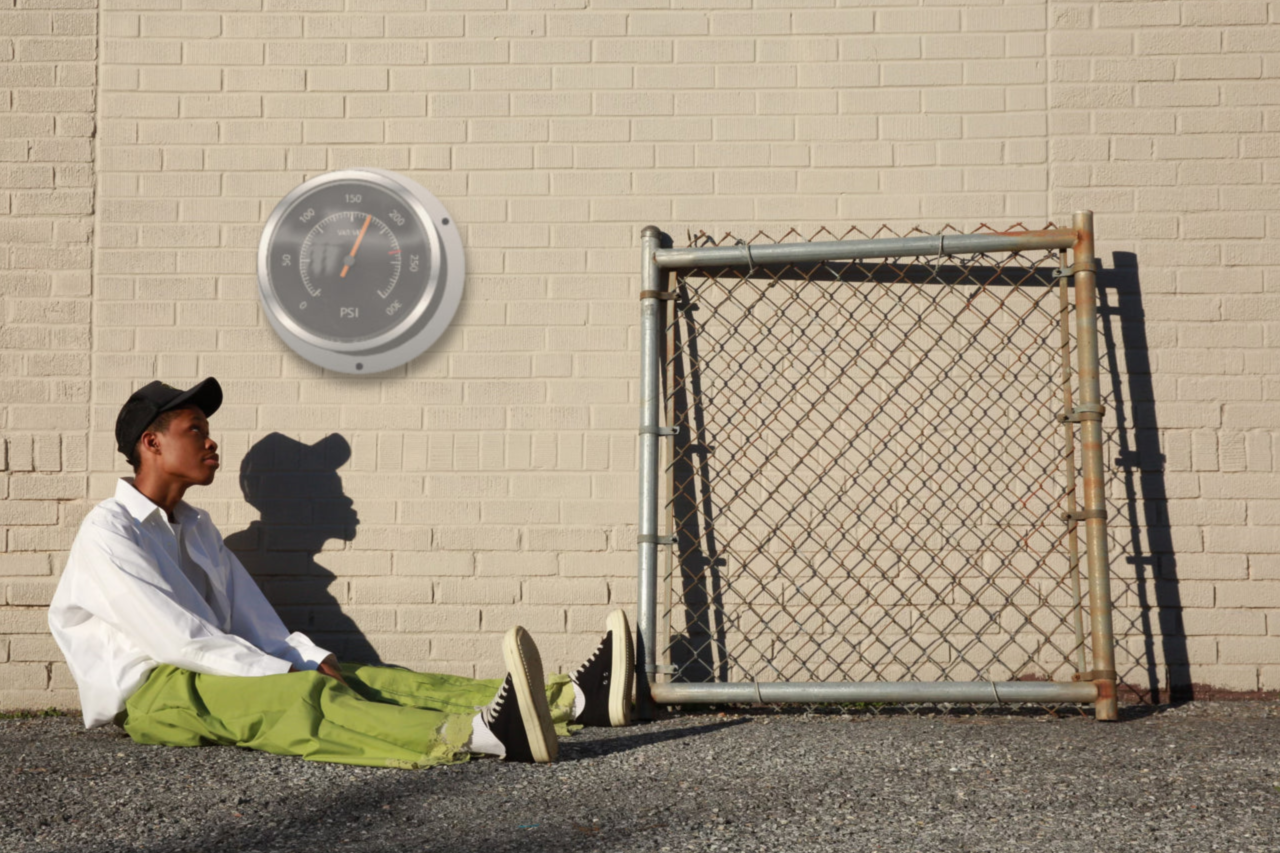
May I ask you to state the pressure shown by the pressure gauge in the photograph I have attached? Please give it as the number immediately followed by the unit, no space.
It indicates 175psi
